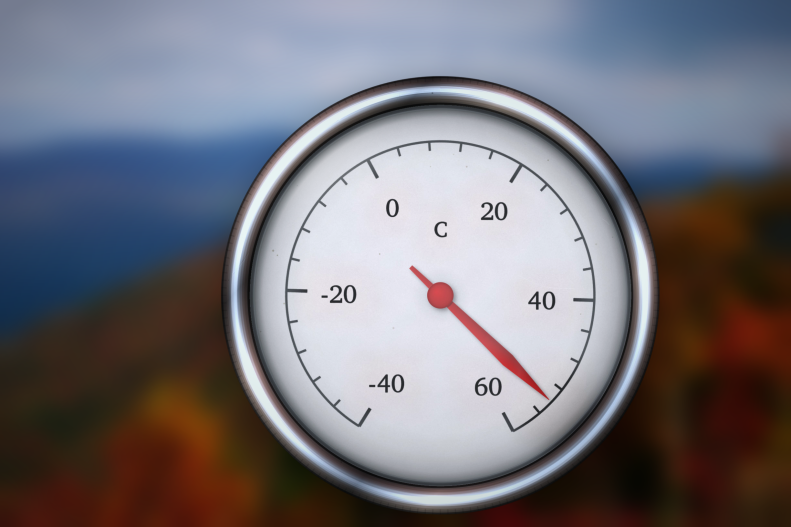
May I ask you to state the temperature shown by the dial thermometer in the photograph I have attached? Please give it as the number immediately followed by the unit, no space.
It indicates 54°C
